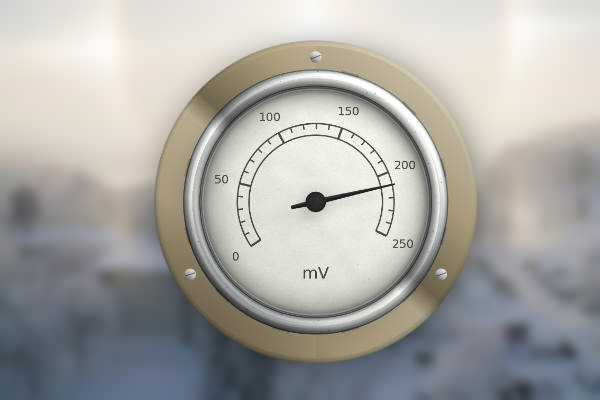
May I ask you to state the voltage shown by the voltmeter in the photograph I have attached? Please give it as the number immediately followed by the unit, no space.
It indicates 210mV
